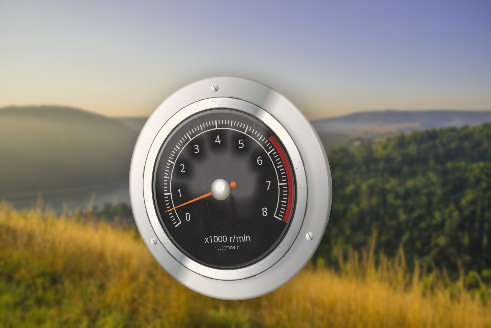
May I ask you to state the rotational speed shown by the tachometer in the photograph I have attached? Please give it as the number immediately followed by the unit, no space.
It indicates 500rpm
